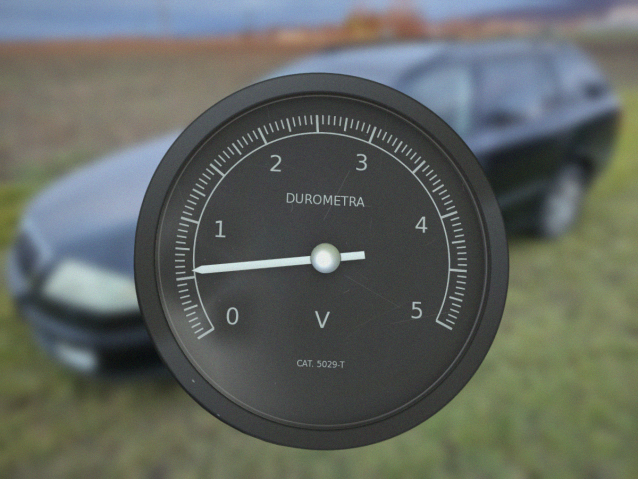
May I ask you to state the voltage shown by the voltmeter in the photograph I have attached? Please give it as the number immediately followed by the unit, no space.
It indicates 0.55V
